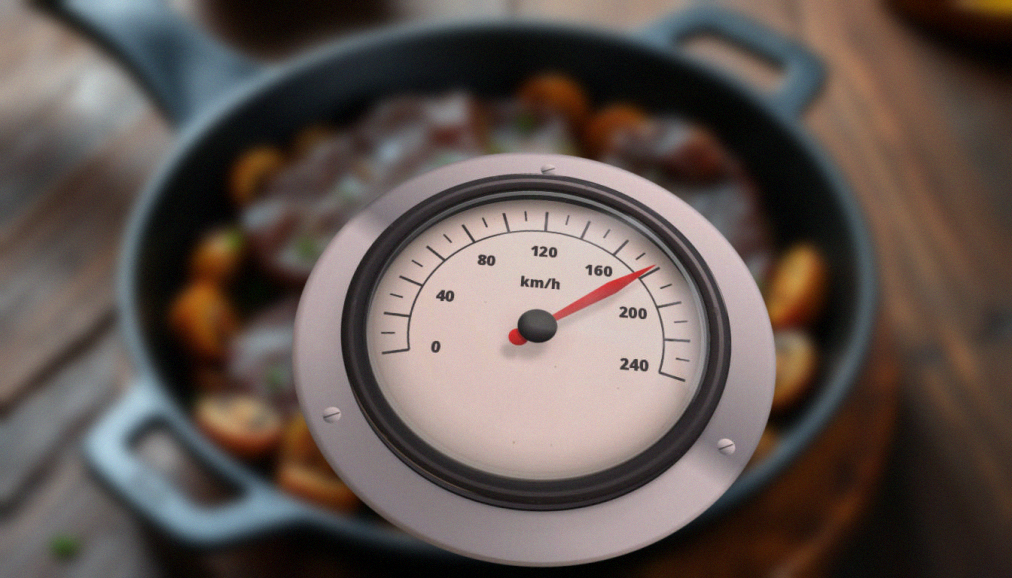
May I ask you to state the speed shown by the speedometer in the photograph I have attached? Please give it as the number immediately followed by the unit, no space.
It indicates 180km/h
